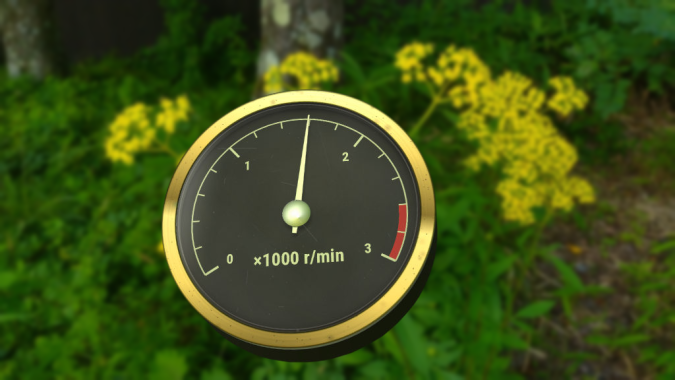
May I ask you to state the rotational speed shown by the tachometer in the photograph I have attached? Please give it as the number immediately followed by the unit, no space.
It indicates 1600rpm
